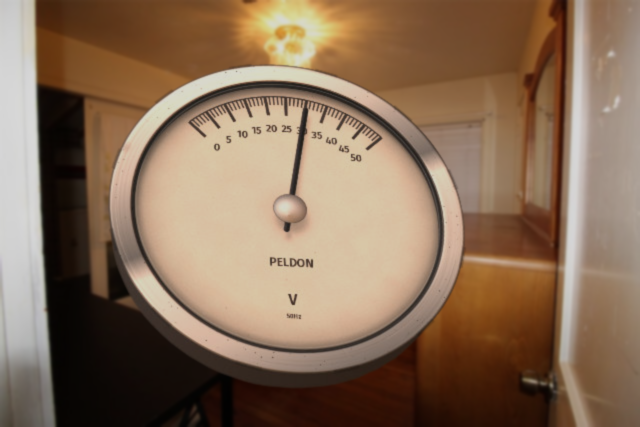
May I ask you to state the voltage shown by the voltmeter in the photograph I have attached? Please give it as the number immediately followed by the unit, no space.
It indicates 30V
